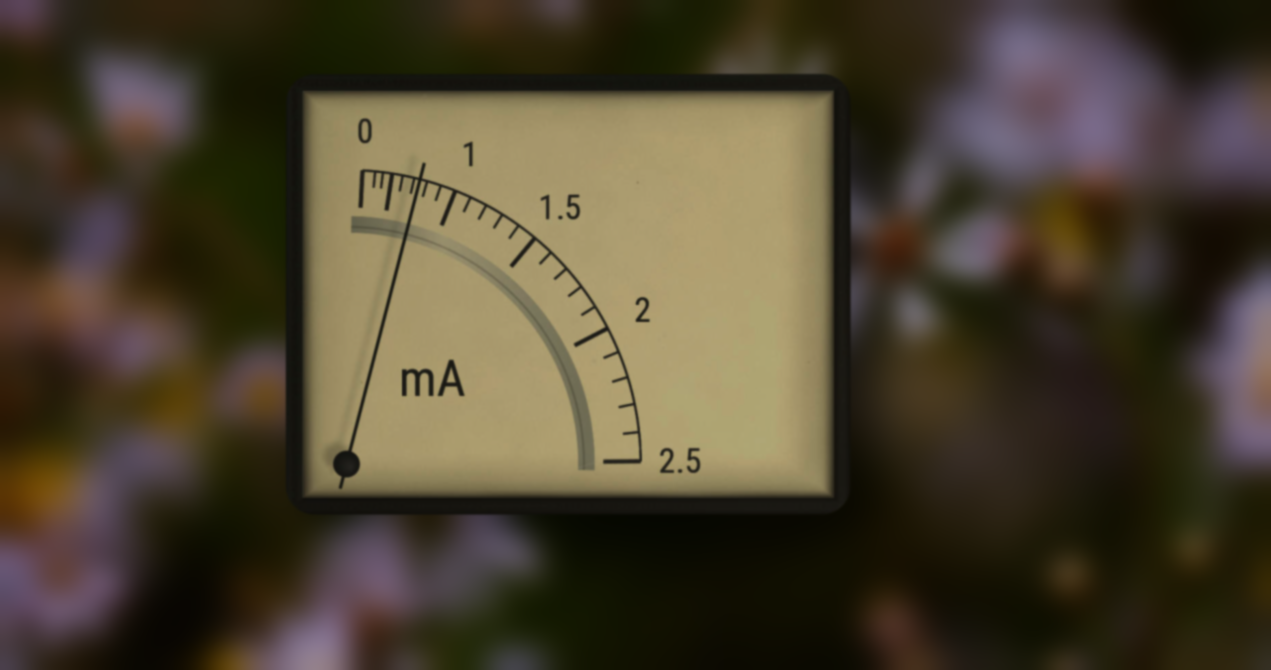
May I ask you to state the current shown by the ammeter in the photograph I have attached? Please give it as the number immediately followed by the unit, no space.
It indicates 0.75mA
